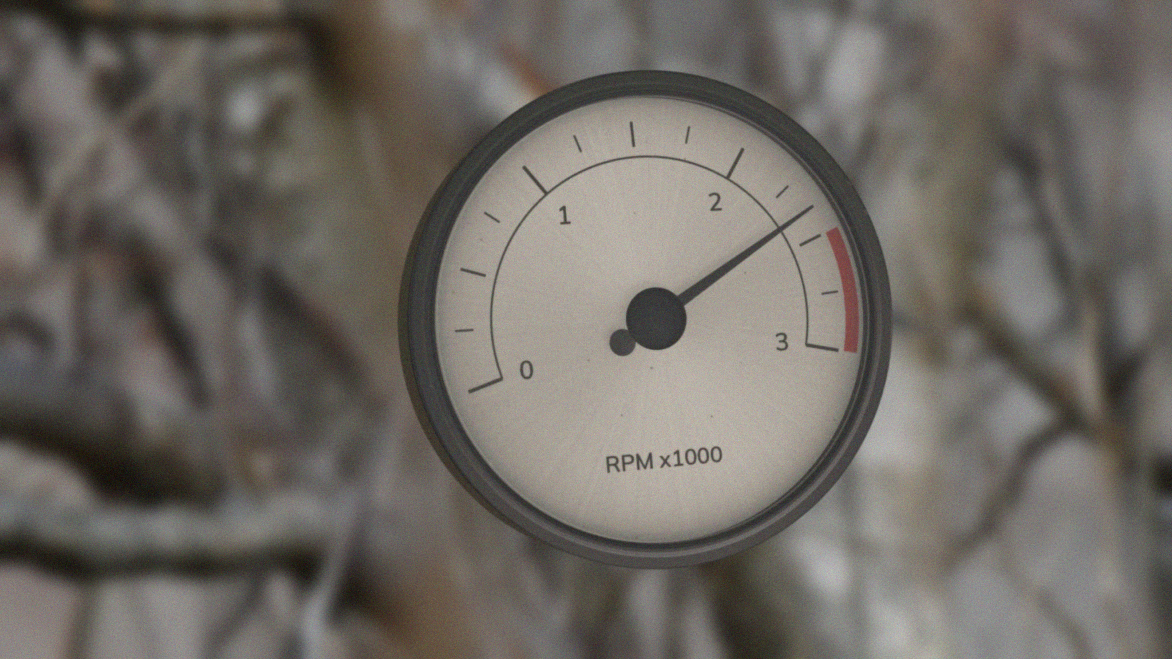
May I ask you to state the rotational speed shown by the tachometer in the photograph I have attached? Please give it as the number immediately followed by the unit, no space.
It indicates 2375rpm
